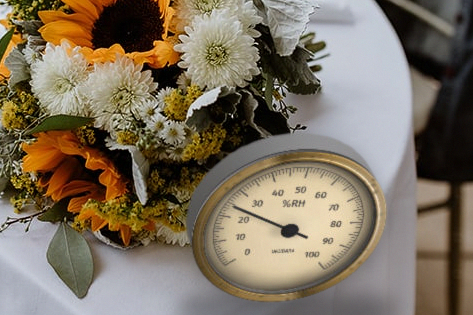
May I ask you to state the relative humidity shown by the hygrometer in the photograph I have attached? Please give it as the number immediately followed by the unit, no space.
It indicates 25%
